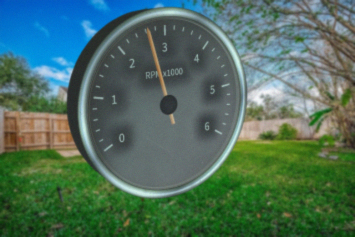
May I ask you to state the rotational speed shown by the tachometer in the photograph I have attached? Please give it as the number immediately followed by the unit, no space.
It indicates 2600rpm
